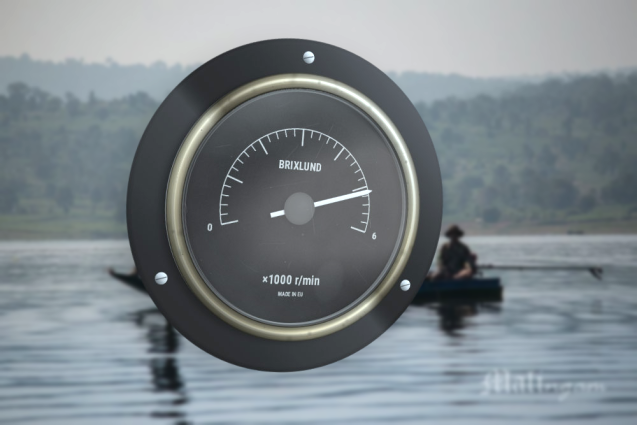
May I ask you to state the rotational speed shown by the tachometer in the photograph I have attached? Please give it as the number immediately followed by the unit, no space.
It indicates 5100rpm
